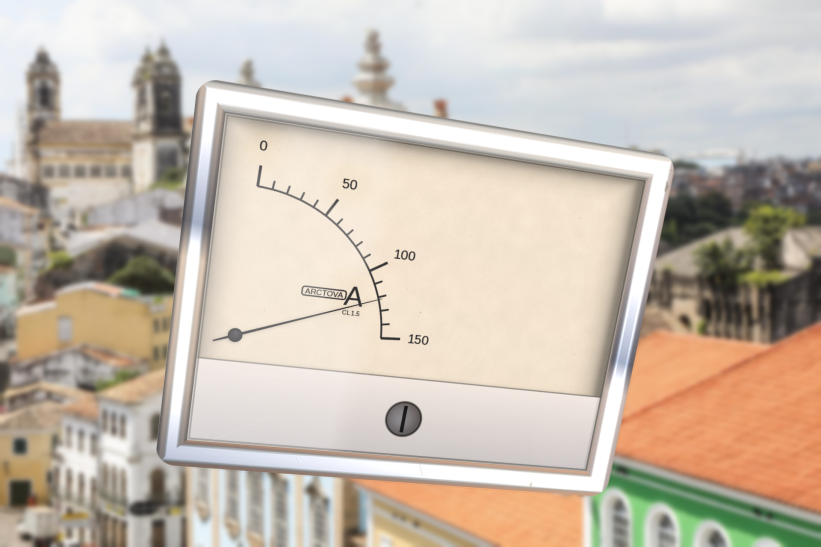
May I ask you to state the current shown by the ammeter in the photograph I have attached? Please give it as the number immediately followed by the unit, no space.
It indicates 120A
